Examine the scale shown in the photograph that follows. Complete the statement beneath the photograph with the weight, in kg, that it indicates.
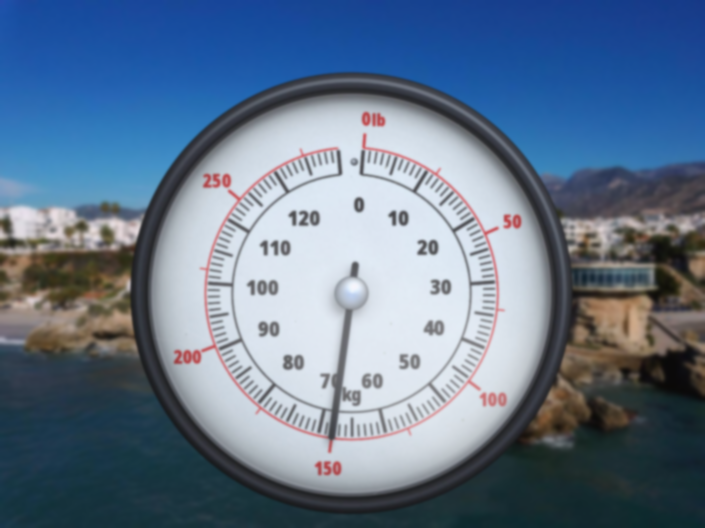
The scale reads 68 kg
